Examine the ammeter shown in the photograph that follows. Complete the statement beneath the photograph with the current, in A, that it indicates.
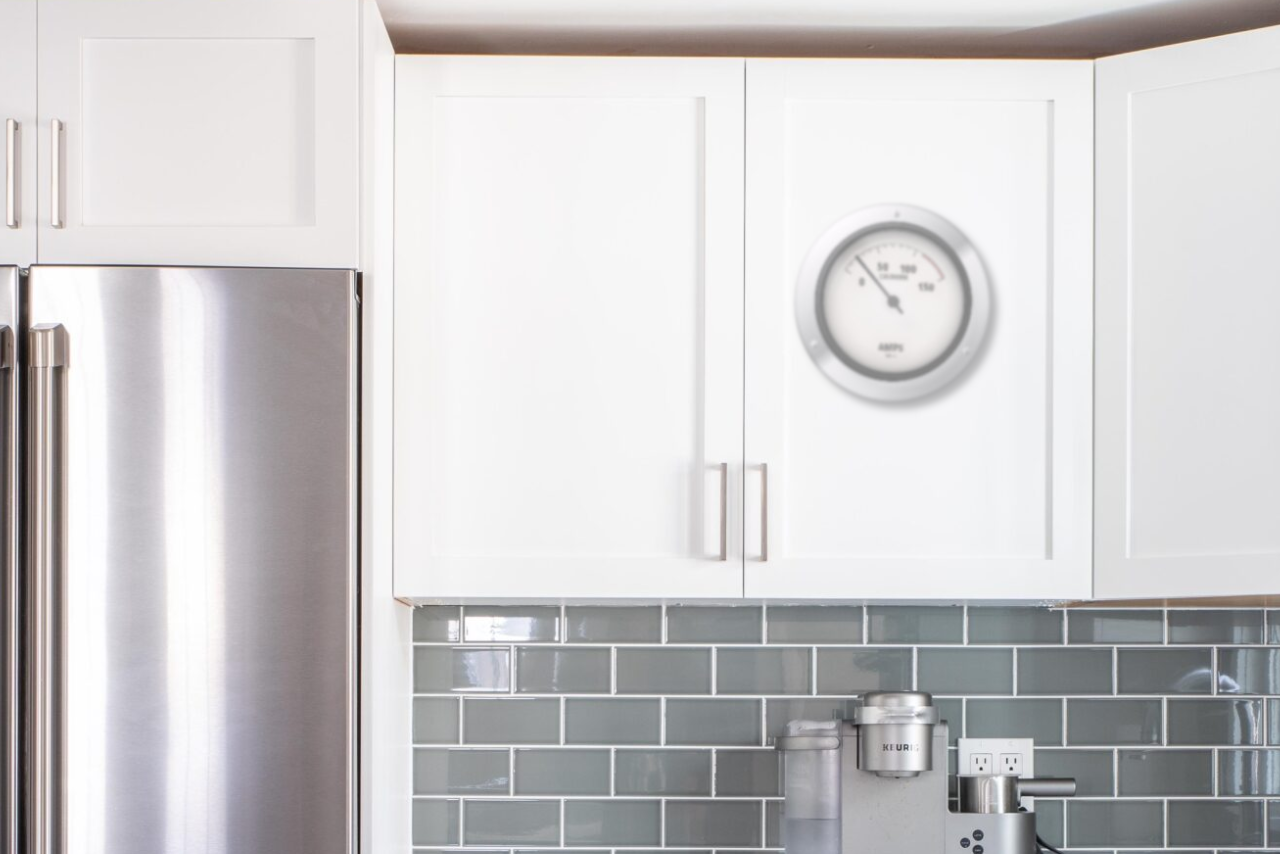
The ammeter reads 20 A
